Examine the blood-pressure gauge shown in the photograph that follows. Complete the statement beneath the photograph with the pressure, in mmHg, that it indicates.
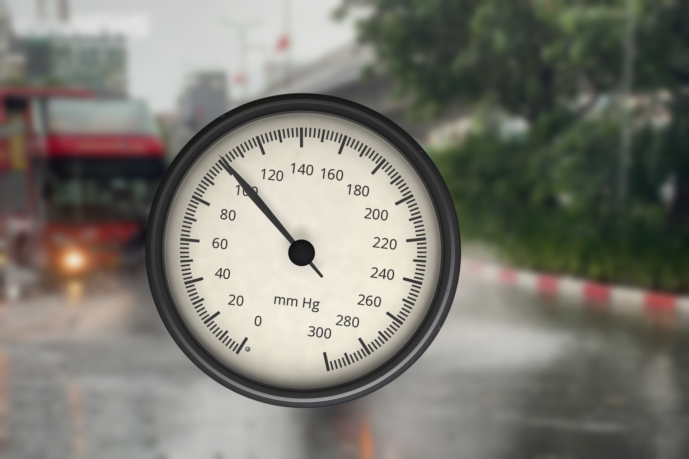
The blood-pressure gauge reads 102 mmHg
